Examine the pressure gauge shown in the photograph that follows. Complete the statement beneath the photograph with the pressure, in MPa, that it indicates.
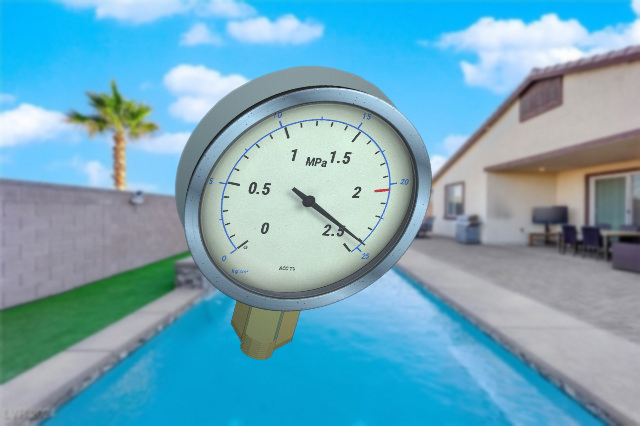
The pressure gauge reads 2.4 MPa
